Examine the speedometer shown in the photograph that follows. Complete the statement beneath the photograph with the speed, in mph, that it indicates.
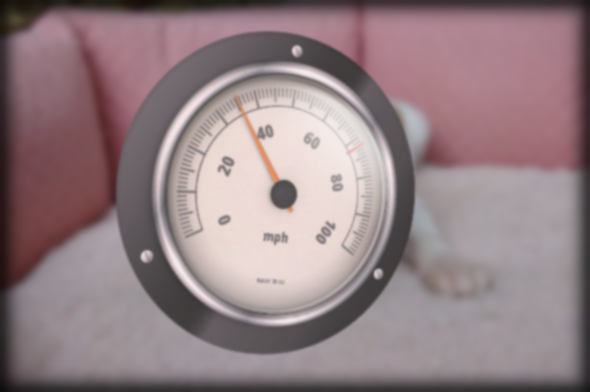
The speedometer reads 35 mph
